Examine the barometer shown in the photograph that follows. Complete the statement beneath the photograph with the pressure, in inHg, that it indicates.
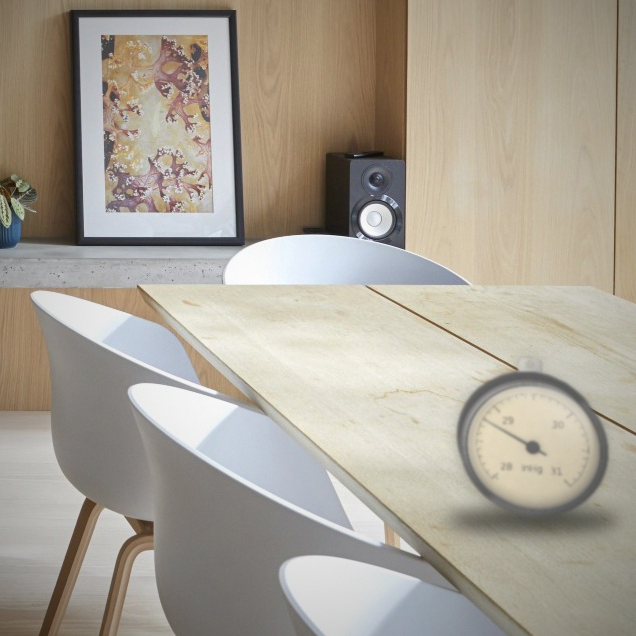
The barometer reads 28.8 inHg
